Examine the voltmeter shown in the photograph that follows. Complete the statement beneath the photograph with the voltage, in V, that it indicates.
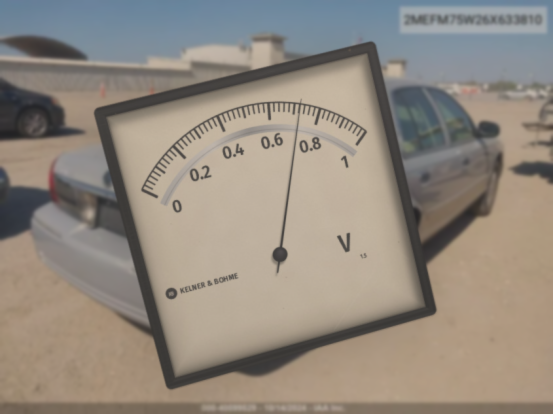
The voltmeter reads 0.72 V
